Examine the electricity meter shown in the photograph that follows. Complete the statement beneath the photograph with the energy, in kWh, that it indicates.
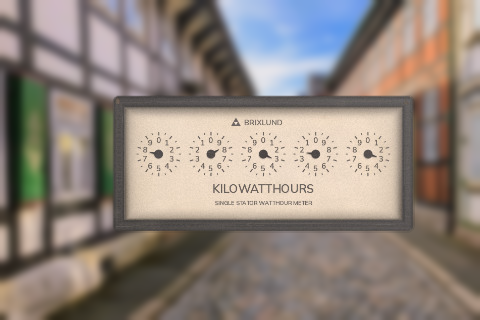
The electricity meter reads 78323 kWh
